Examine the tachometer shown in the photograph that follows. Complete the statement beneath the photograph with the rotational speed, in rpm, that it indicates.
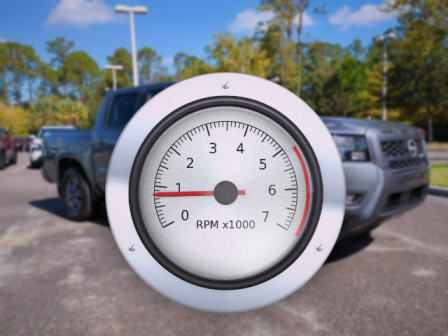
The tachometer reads 800 rpm
